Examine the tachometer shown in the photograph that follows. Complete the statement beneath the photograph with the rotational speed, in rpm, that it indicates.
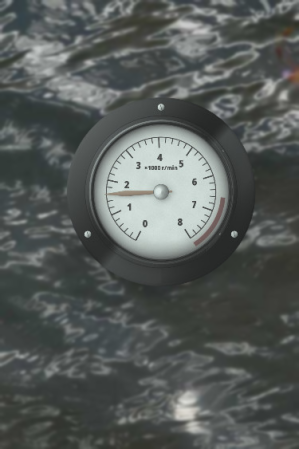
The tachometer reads 1600 rpm
